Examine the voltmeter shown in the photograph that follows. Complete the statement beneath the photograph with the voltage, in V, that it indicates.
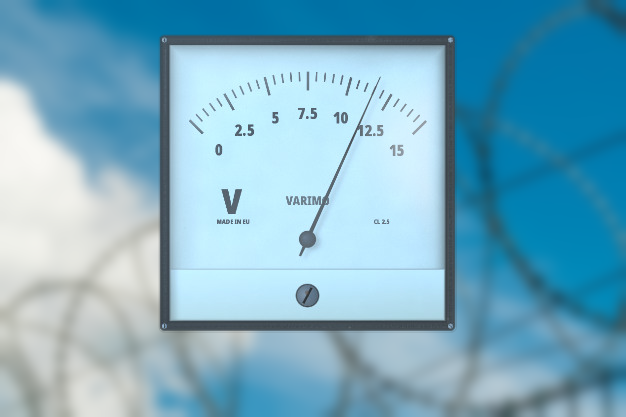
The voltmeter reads 11.5 V
